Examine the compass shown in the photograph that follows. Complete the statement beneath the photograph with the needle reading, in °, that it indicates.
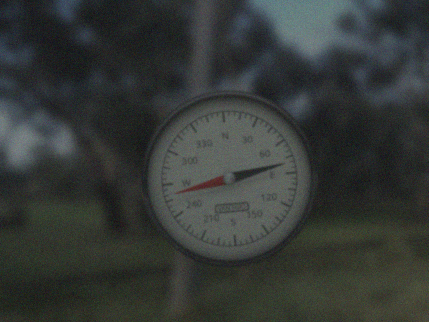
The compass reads 260 °
